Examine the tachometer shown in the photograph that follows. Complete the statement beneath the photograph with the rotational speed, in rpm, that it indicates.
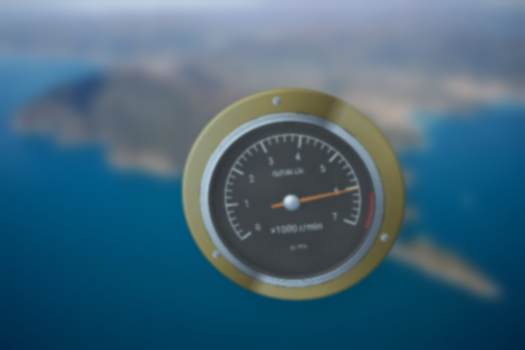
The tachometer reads 6000 rpm
